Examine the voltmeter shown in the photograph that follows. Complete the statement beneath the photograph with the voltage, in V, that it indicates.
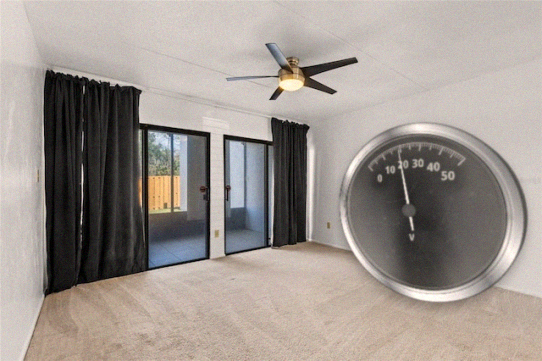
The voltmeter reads 20 V
